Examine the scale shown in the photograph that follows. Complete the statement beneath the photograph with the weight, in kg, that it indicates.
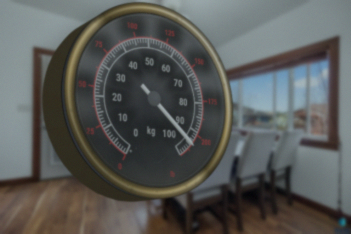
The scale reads 95 kg
